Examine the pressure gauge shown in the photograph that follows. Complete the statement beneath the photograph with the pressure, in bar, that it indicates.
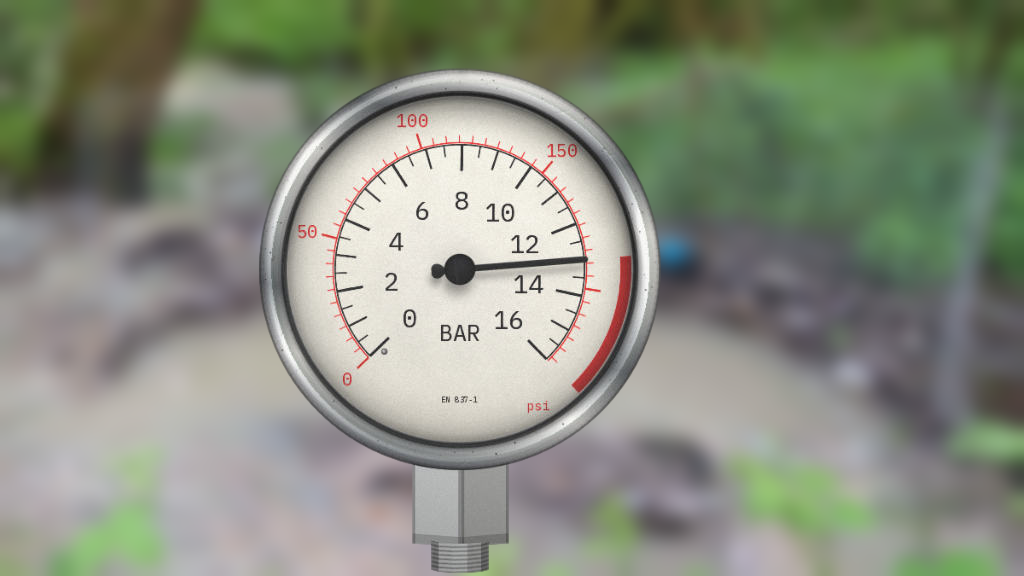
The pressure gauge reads 13 bar
